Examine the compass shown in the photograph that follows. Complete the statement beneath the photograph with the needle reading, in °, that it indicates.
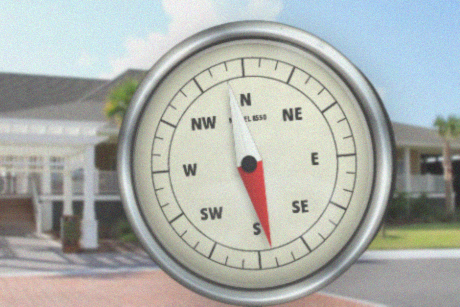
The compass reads 170 °
